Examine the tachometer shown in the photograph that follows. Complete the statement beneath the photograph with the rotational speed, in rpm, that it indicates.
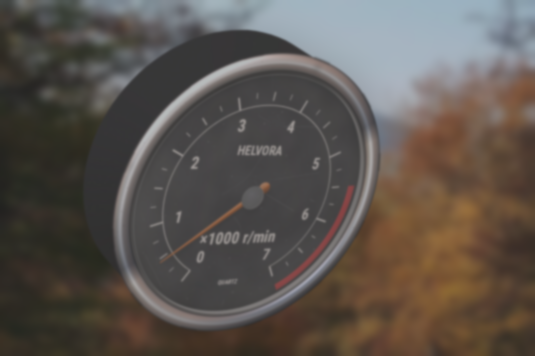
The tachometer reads 500 rpm
